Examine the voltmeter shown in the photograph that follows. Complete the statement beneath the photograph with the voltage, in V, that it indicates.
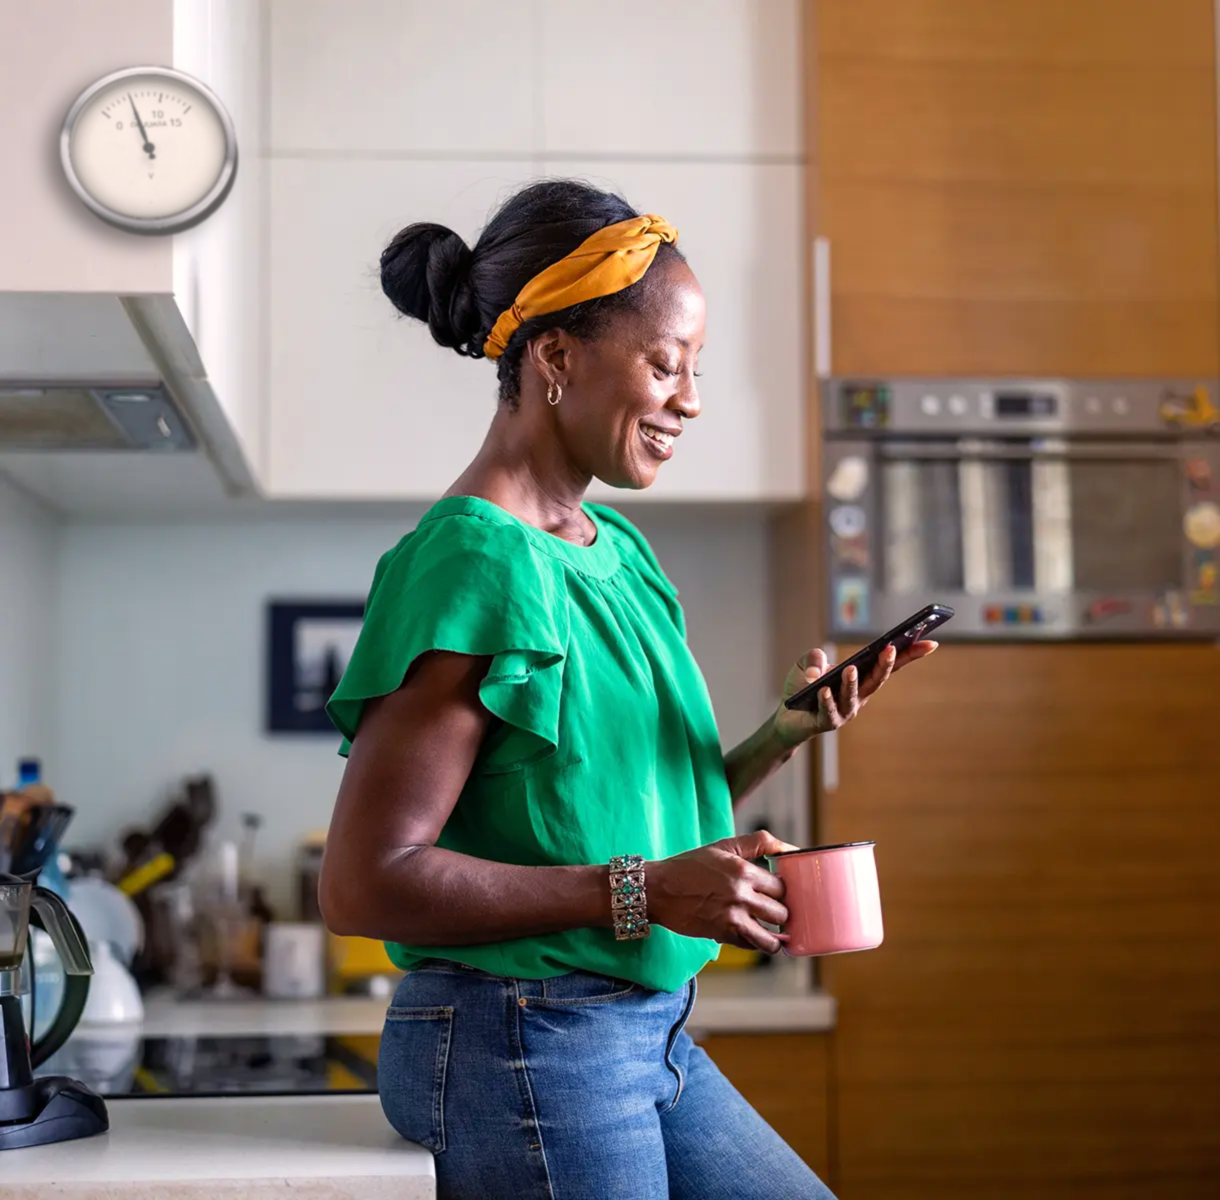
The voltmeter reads 5 V
